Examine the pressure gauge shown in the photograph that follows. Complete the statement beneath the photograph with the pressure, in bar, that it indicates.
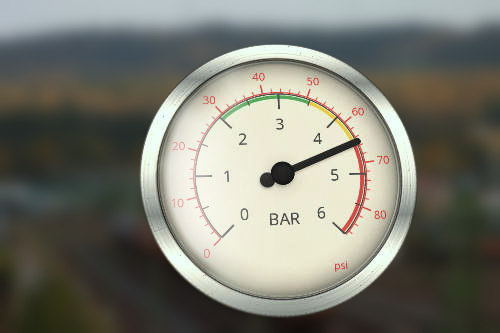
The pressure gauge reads 4.5 bar
